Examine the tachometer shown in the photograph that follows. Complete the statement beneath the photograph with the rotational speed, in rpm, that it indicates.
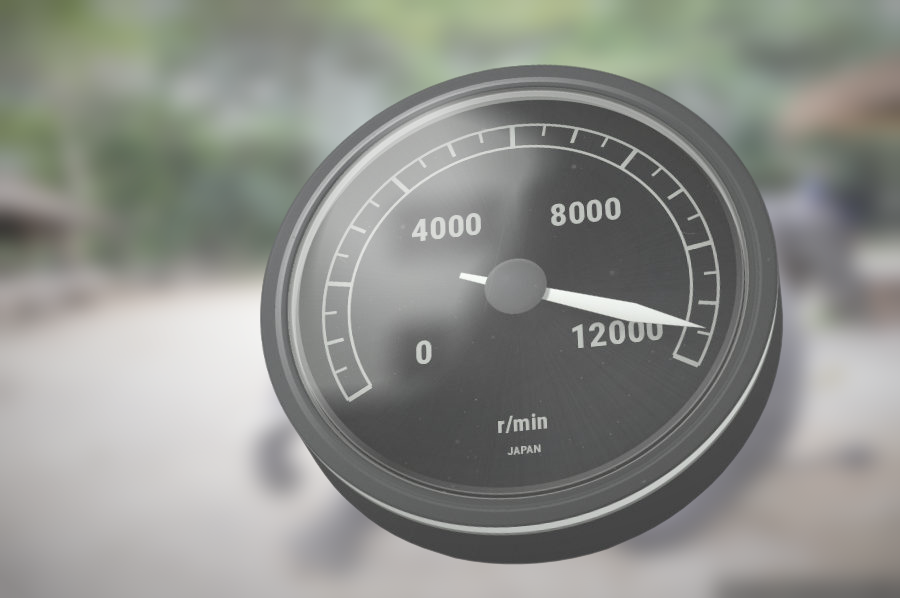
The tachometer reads 11500 rpm
